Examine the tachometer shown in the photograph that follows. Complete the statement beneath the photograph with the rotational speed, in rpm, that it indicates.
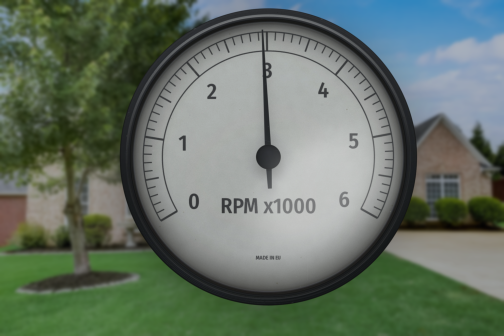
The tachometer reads 2950 rpm
